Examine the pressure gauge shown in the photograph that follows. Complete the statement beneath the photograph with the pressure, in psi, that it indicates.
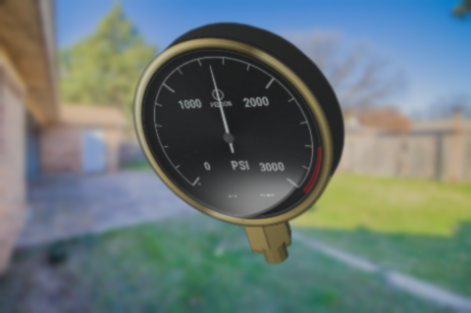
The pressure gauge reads 1500 psi
